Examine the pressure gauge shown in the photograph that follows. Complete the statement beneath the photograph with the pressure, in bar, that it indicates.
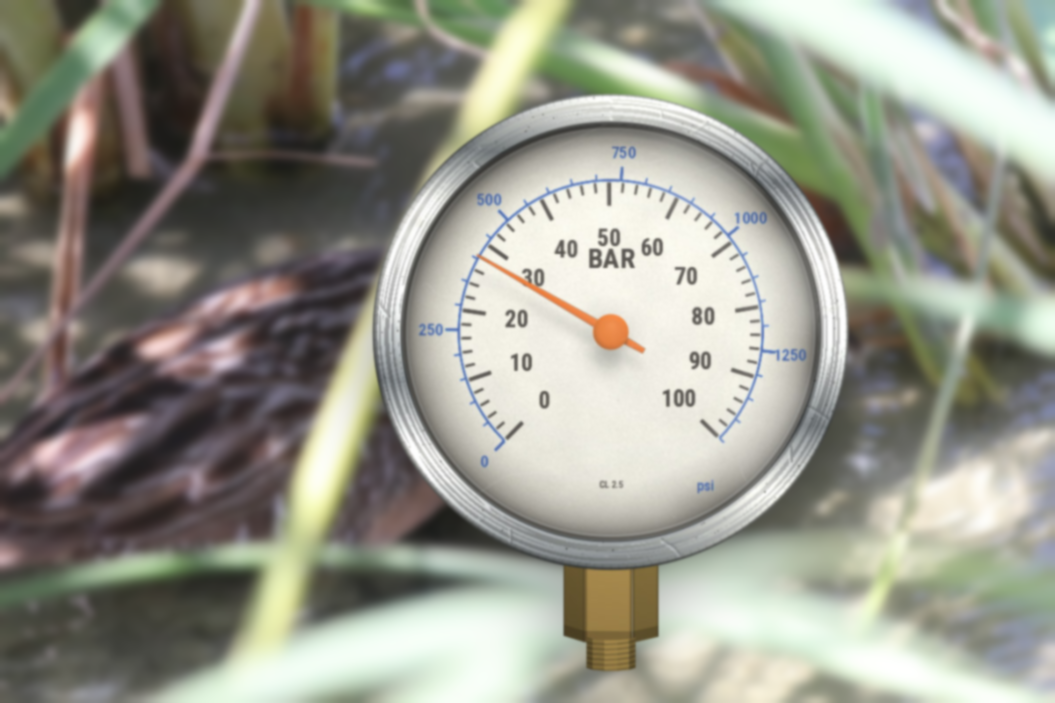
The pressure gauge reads 28 bar
